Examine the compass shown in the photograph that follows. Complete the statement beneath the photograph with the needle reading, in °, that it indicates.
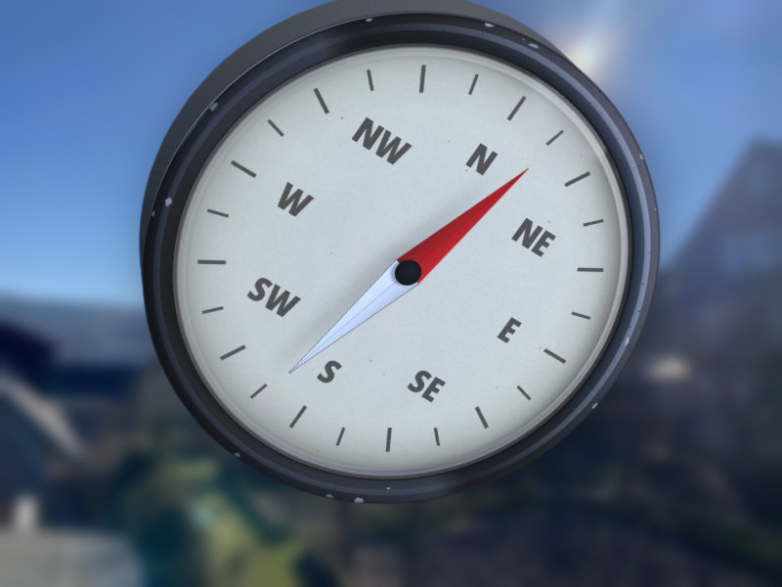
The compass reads 15 °
